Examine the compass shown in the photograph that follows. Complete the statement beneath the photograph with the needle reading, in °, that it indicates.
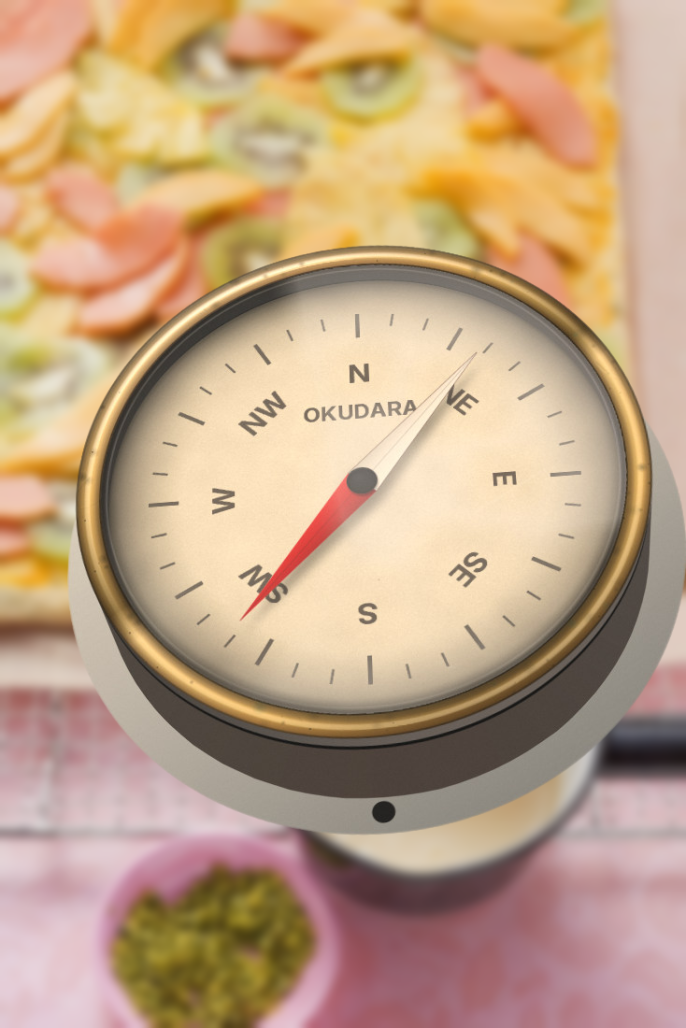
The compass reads 220 °
